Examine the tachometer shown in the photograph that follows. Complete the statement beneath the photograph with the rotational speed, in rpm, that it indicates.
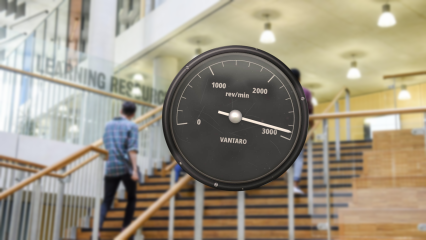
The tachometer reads 2900 rpm
